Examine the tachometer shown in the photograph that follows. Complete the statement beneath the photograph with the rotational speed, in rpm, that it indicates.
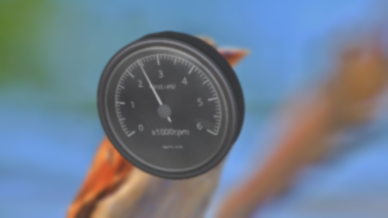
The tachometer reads 2500 rpm
